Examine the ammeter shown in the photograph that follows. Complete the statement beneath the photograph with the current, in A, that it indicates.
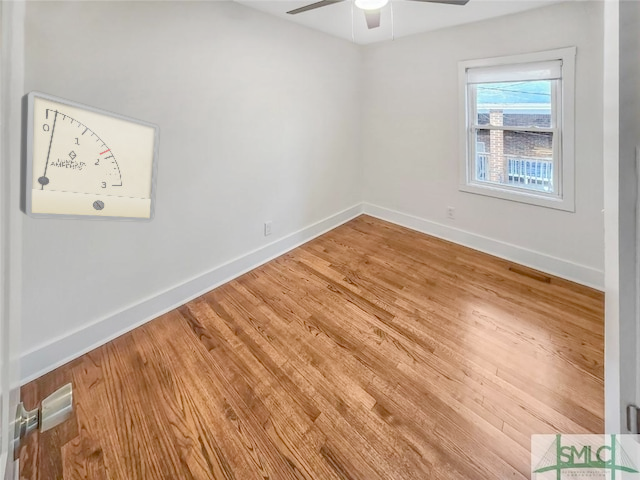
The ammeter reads 0.2 A
